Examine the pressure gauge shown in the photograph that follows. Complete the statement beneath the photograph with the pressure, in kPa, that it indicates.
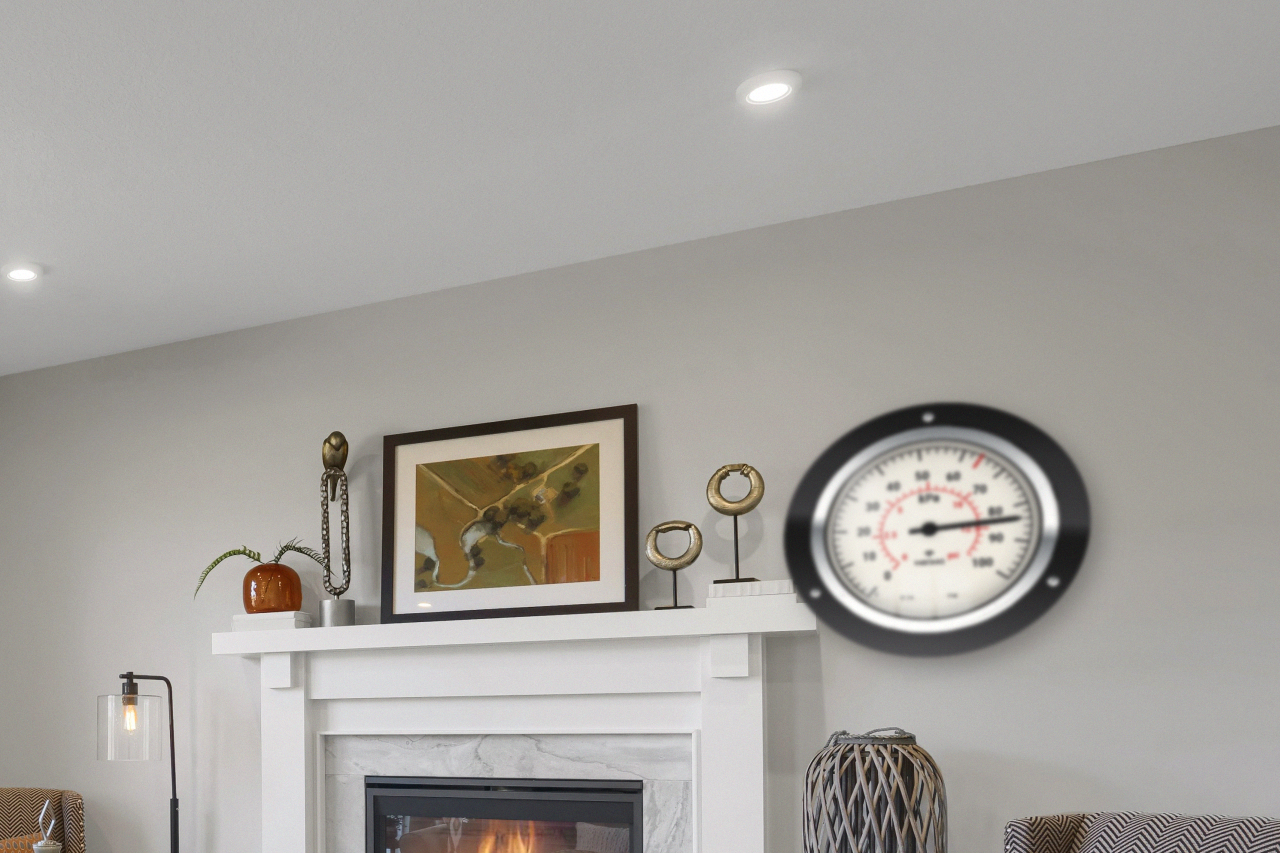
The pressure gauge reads 84 kPa
